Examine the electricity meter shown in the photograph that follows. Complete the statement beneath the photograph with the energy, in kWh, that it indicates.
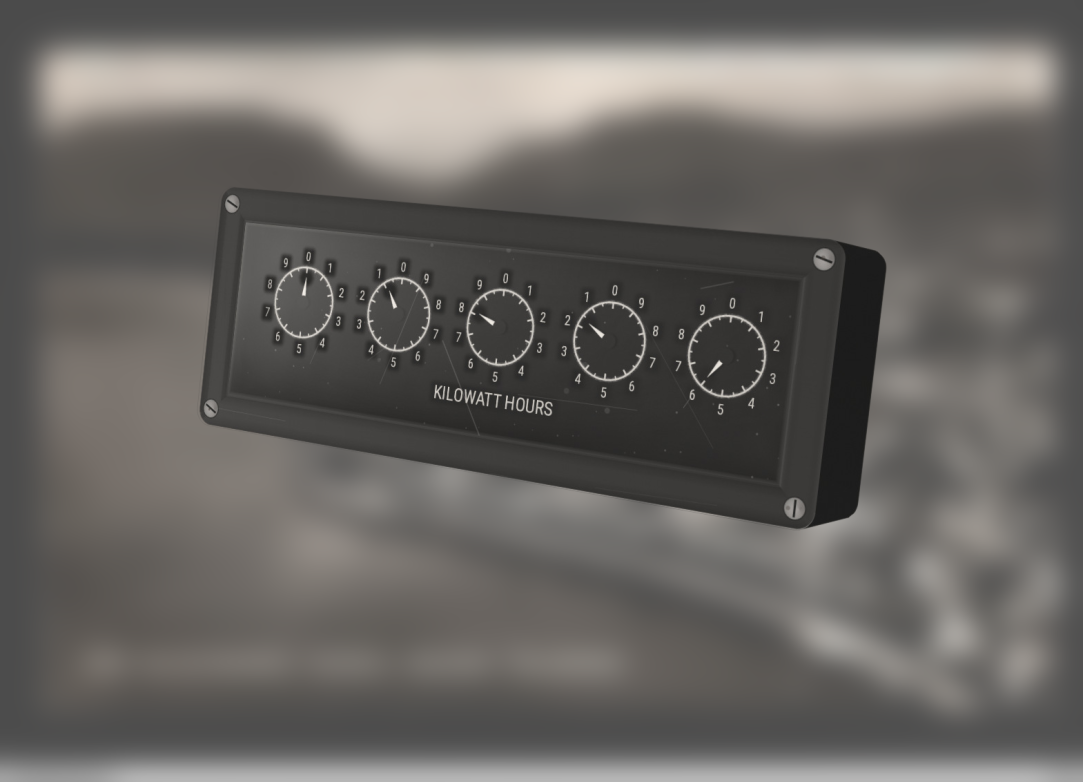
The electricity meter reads 816 kWh
